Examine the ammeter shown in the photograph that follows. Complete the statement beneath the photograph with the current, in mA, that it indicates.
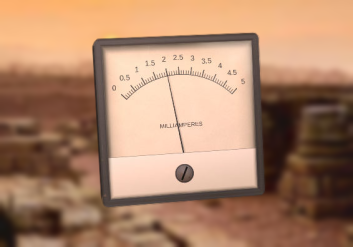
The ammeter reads 2 mA
